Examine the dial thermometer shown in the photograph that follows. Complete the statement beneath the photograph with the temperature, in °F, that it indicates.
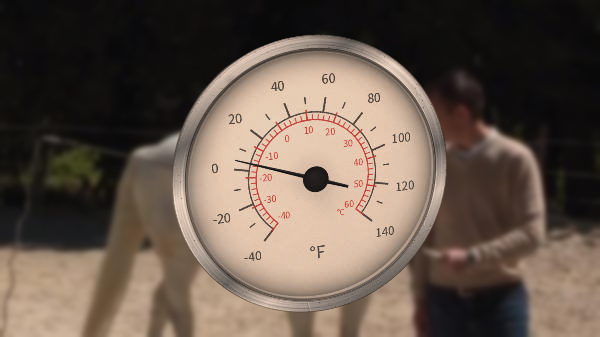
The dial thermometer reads 5 °F
